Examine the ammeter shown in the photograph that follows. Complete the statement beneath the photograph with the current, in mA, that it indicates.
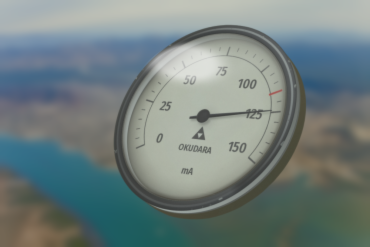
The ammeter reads 125 mA
